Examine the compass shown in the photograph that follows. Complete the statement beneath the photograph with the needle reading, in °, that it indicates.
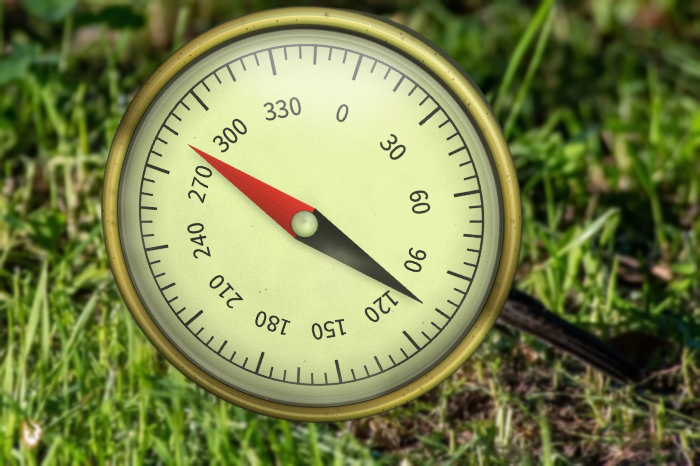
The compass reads 285 °
